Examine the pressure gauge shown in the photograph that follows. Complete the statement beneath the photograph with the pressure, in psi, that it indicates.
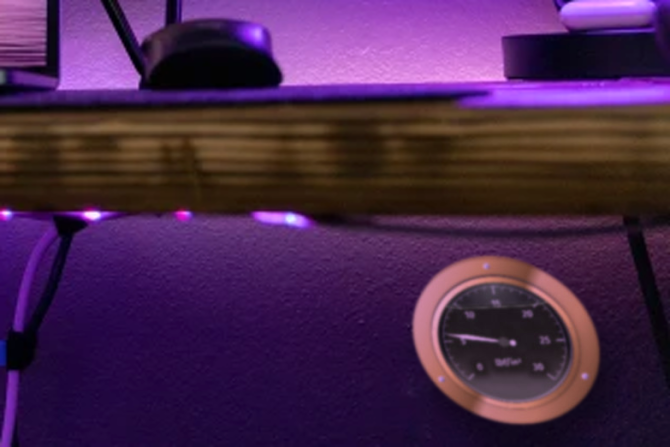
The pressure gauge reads 6 psi
